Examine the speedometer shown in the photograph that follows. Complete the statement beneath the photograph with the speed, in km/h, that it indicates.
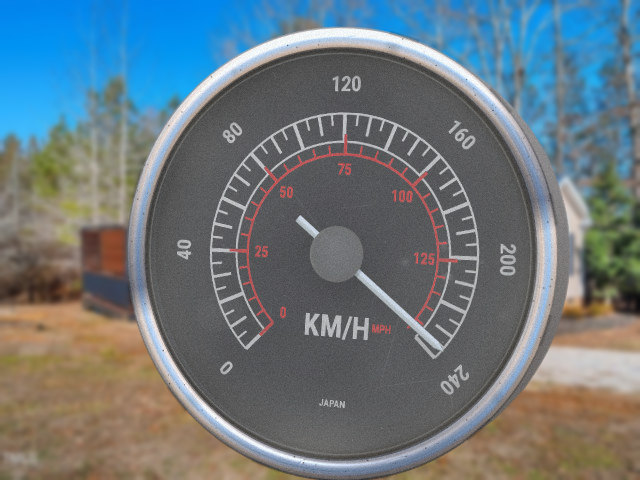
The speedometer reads 235 km/h
